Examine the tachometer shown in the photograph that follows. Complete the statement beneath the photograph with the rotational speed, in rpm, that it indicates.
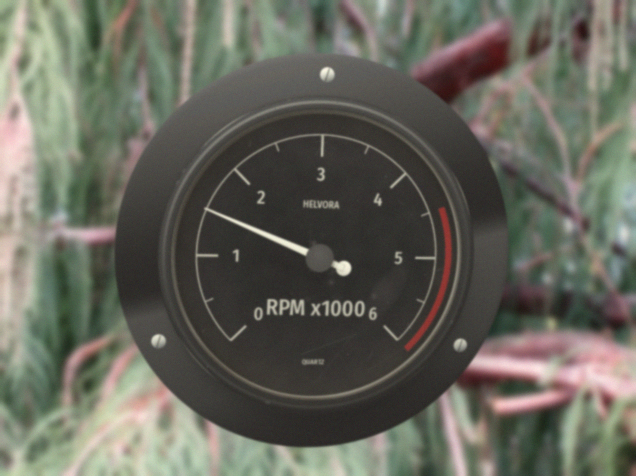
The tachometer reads 1500 rpm
